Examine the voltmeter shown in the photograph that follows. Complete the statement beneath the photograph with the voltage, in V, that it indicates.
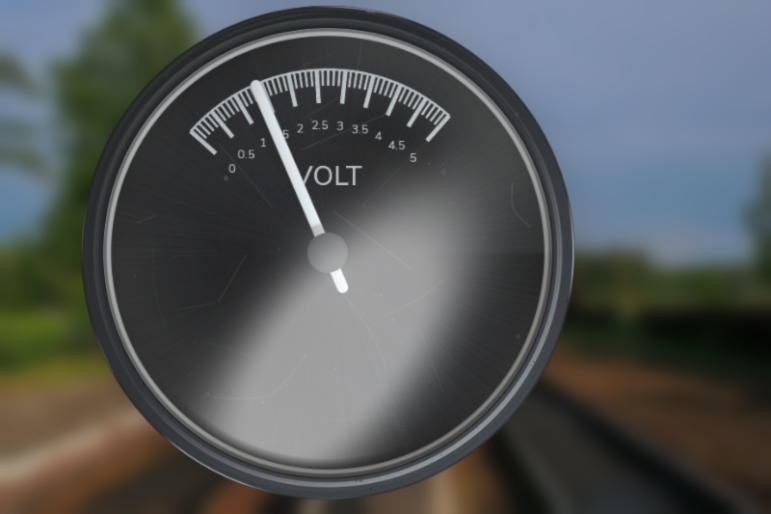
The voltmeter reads 1.4 V
